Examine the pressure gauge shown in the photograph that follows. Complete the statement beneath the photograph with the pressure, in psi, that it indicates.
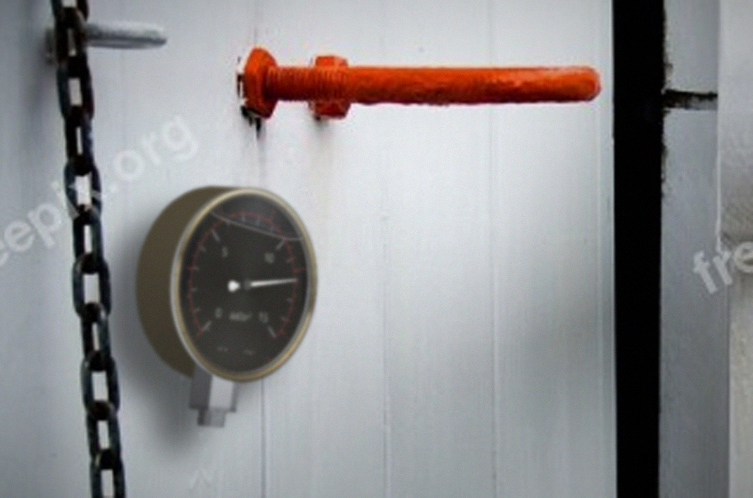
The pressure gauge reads 12 psi
